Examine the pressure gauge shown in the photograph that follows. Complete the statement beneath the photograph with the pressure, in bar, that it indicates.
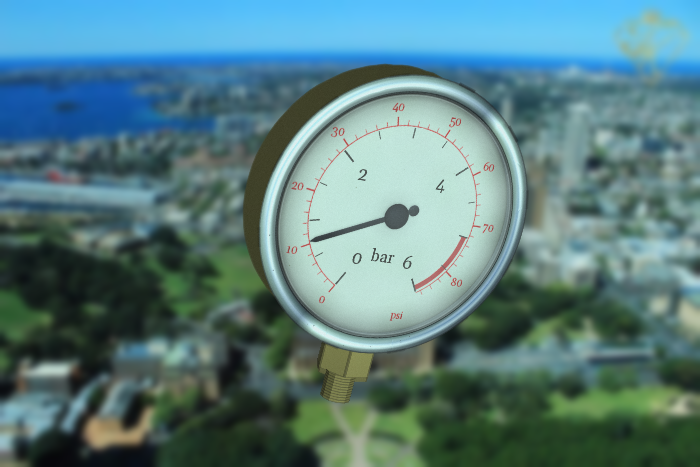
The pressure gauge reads 0.75 bar
